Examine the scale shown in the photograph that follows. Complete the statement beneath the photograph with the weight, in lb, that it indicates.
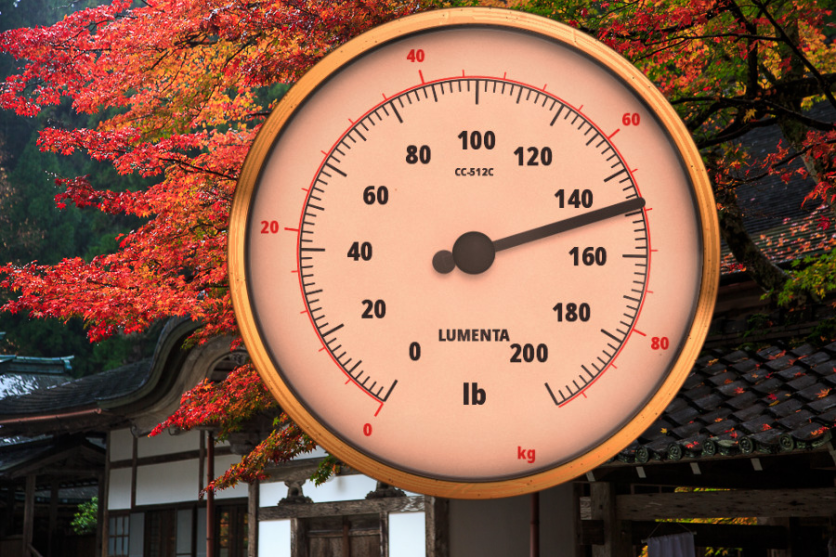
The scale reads 148 lb
